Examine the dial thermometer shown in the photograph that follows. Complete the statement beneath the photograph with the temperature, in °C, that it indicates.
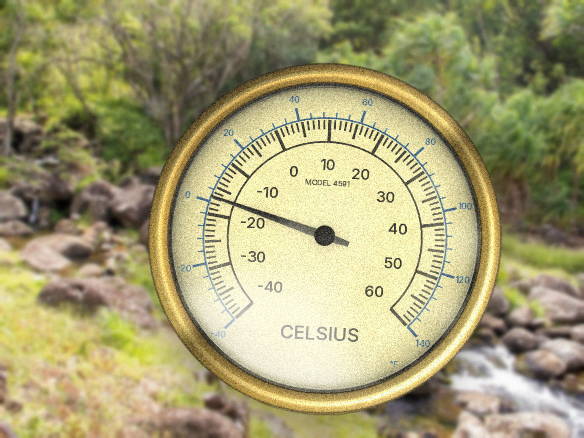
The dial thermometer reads -17 °C
